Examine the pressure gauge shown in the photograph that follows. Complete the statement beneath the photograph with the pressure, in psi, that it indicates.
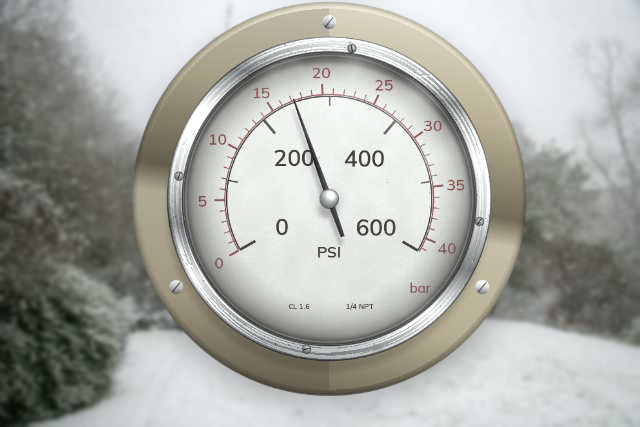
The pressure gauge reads 250 psi
